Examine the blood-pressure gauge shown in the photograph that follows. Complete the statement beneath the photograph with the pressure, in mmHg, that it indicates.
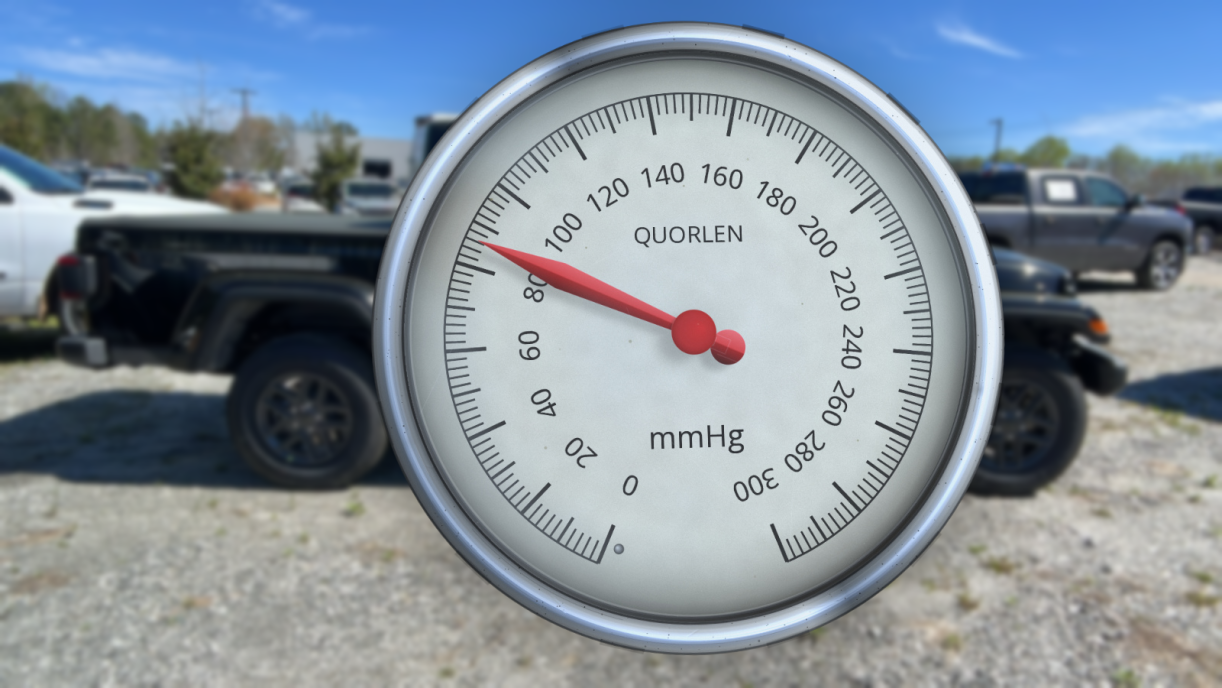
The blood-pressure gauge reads 86 mmHg
